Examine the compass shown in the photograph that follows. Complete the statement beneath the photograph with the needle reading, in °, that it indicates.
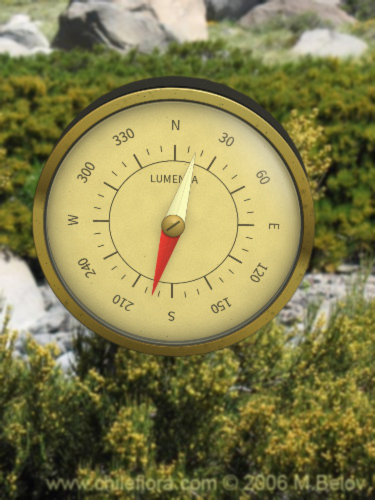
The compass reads 195 °
